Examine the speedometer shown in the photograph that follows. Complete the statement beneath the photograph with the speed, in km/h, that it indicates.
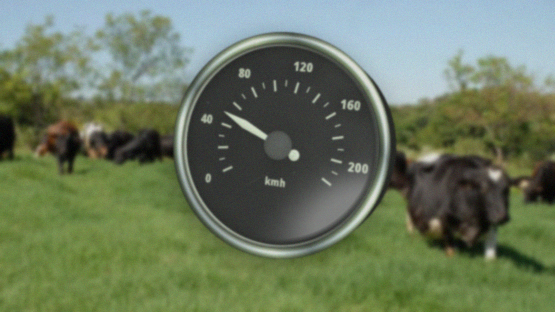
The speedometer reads 50 km/h
